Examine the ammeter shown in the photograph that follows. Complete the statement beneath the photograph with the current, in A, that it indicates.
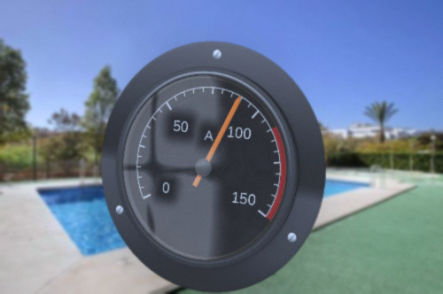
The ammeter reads 90 A
